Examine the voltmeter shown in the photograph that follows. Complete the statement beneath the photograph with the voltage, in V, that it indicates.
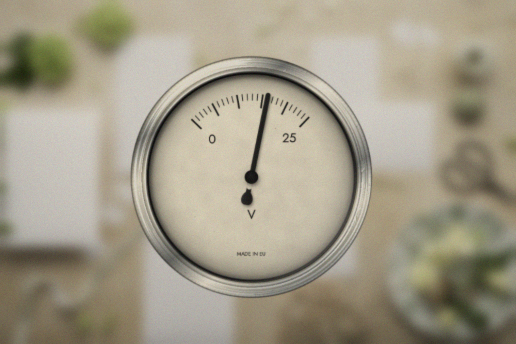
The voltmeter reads 16 V
